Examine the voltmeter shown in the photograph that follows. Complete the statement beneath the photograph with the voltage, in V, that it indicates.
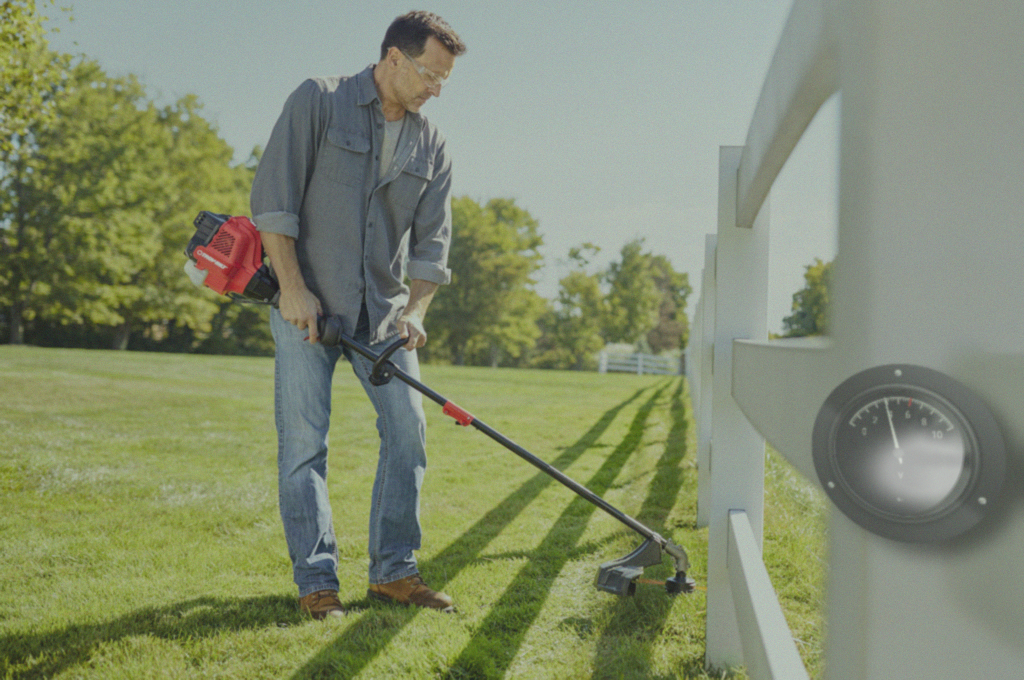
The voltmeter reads 4 V
